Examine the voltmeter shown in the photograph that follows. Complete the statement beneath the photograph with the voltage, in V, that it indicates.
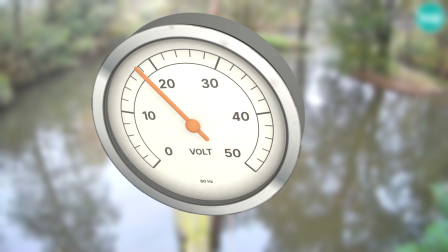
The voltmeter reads 18 V
